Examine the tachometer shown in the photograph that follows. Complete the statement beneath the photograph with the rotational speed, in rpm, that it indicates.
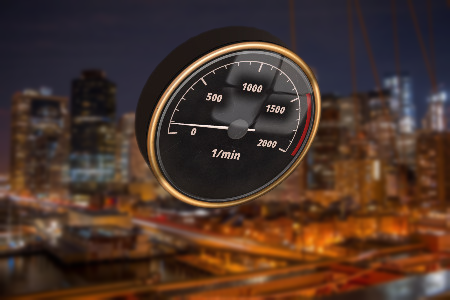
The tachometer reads 100 rpm
